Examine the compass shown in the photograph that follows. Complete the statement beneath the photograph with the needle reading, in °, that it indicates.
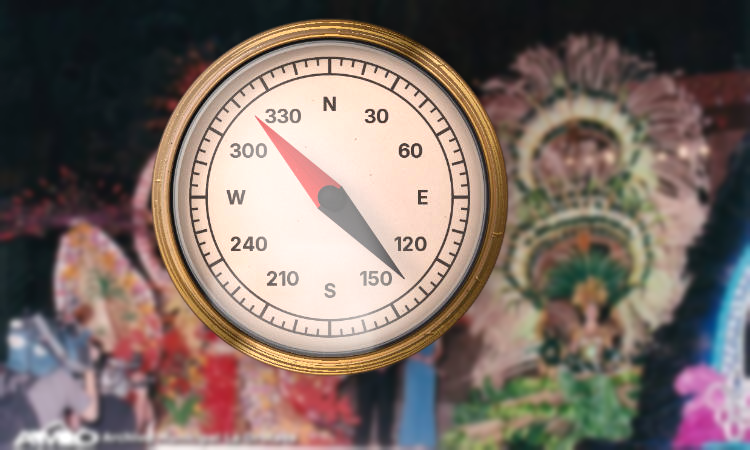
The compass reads 317.5 °
